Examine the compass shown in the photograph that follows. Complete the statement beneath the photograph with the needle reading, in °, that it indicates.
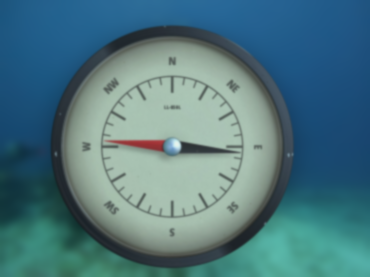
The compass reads 275 °
